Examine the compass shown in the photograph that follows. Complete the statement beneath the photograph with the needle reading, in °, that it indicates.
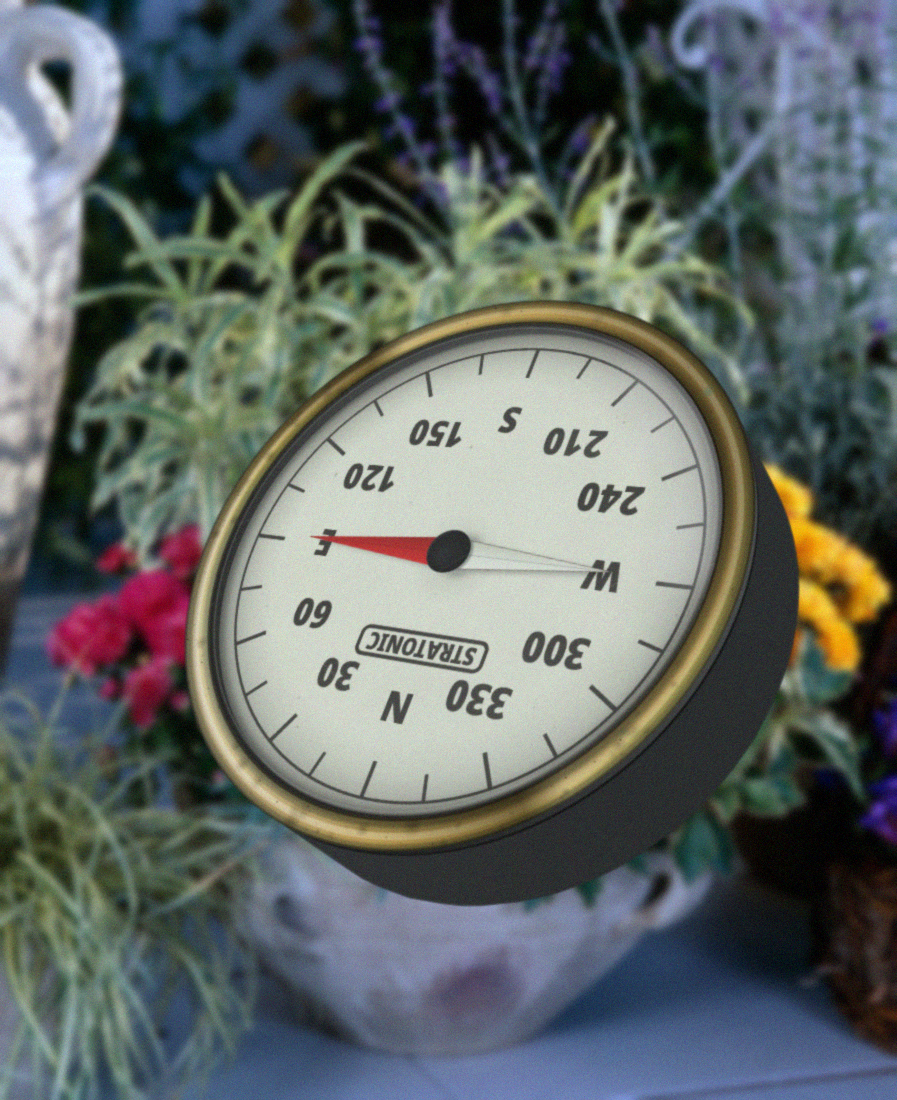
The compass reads 90 °
